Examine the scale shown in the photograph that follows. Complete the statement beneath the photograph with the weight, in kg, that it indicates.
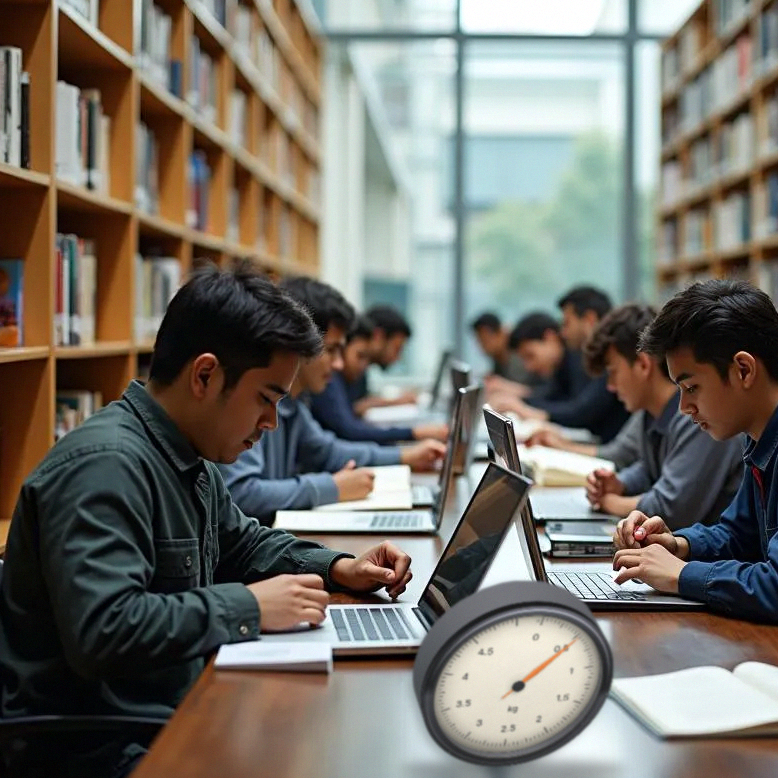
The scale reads 0.5 kg
